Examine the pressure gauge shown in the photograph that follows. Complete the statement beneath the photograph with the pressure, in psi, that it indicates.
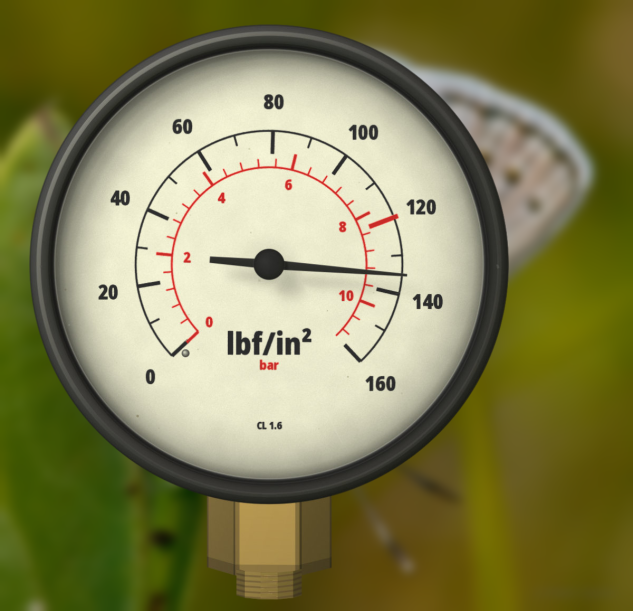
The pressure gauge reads 135 psi
